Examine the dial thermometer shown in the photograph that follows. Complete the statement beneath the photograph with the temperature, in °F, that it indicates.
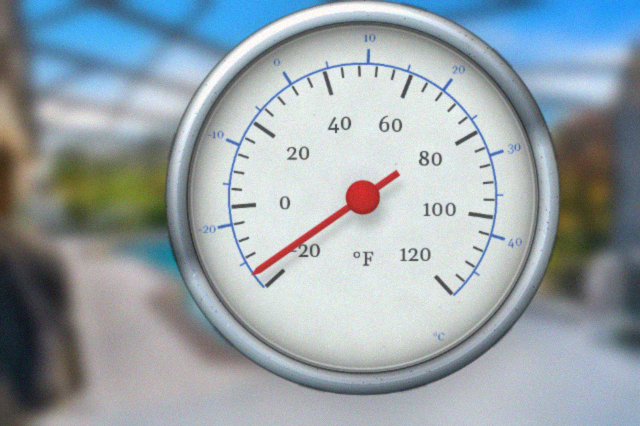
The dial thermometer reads -16 °F
